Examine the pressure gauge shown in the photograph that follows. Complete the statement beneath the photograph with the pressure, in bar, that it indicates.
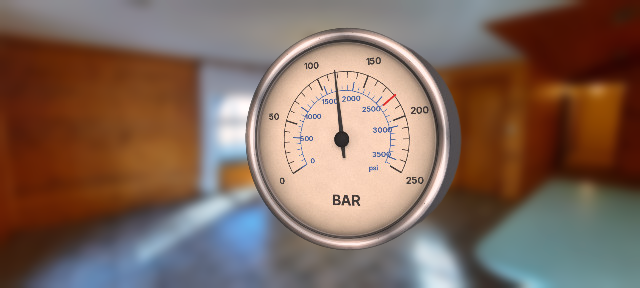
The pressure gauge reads 120 bar
